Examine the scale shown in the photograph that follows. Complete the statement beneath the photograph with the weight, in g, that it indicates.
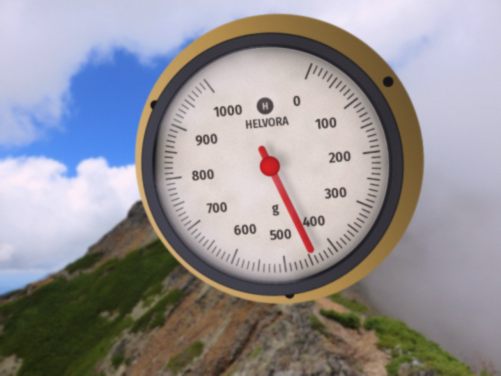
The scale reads 440 g
